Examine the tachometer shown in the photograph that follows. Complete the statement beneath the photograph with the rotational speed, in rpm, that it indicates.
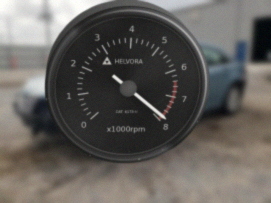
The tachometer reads 7800 rpm
